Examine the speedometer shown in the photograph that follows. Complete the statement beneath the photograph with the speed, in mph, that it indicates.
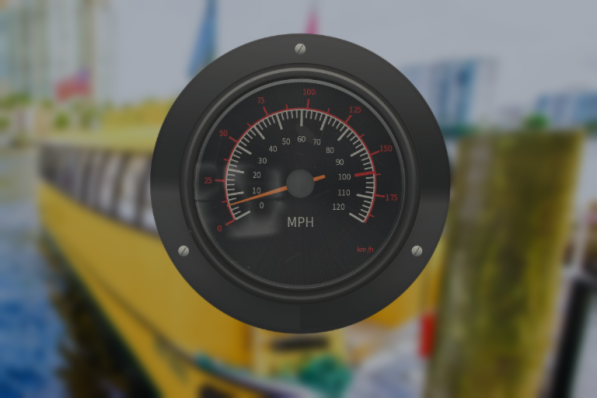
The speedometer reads 6 mph
